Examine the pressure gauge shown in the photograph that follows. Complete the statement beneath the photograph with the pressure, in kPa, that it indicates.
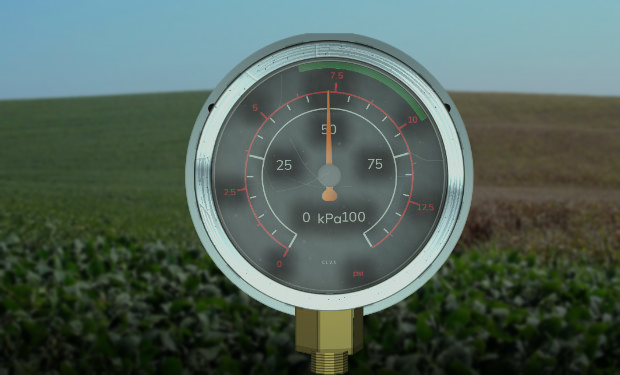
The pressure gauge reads 50 kPa
